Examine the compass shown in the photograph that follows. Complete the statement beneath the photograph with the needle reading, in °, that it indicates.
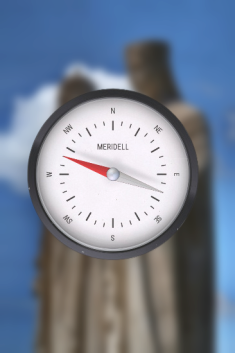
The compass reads 290 °
